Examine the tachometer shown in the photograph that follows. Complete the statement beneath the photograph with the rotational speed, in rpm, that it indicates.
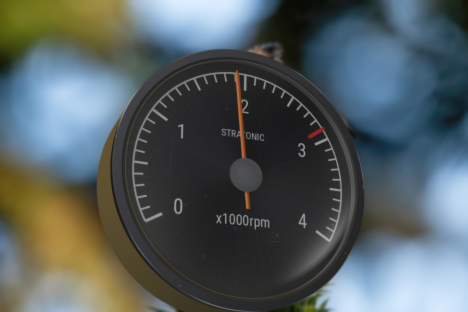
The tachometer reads 1900 rpm
